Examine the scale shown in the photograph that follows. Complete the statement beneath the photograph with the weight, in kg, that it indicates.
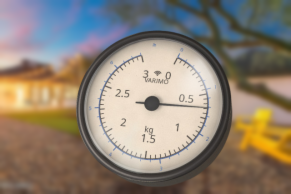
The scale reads 0.65 kg
